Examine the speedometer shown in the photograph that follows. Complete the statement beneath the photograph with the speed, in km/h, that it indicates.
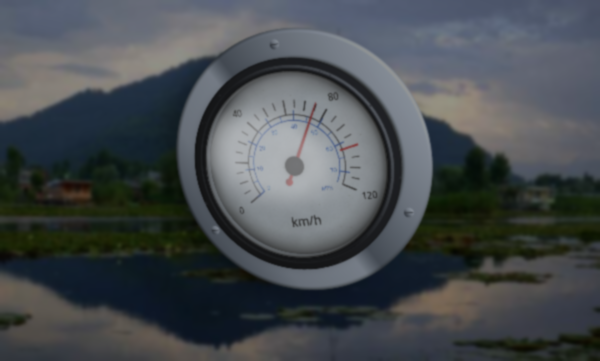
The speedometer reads 75 km/h
